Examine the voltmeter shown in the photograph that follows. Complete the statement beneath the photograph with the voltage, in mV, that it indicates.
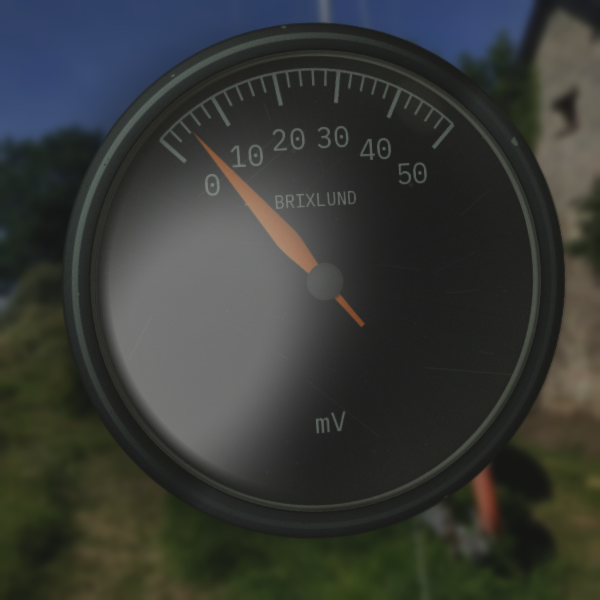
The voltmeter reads 4 mV
